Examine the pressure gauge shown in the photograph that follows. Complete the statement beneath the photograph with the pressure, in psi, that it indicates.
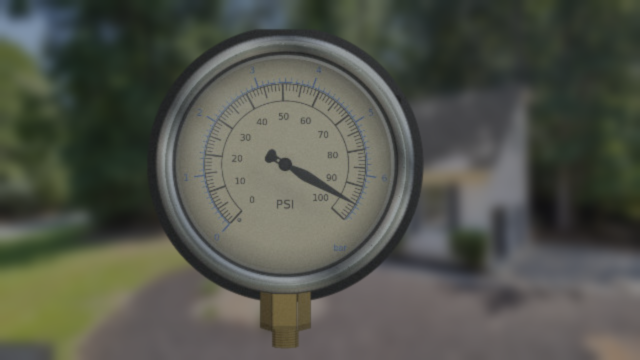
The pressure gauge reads 95 psi
